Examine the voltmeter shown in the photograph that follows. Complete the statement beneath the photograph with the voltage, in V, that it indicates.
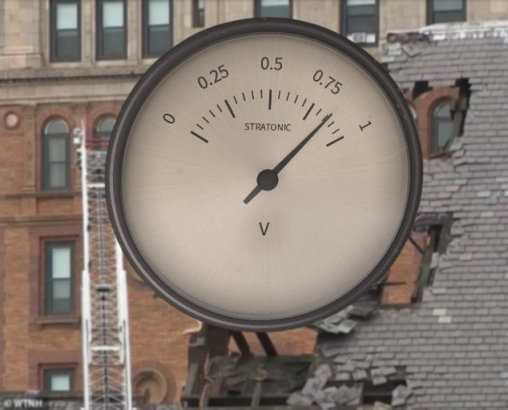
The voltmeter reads 0.85 V
